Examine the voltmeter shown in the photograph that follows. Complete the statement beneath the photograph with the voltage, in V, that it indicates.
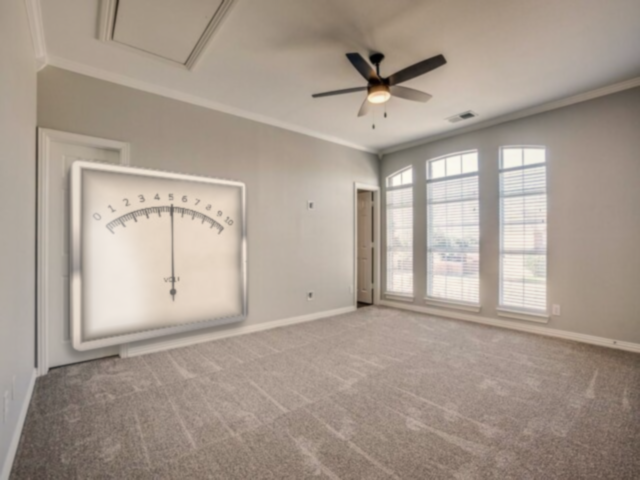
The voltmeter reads 5 V
